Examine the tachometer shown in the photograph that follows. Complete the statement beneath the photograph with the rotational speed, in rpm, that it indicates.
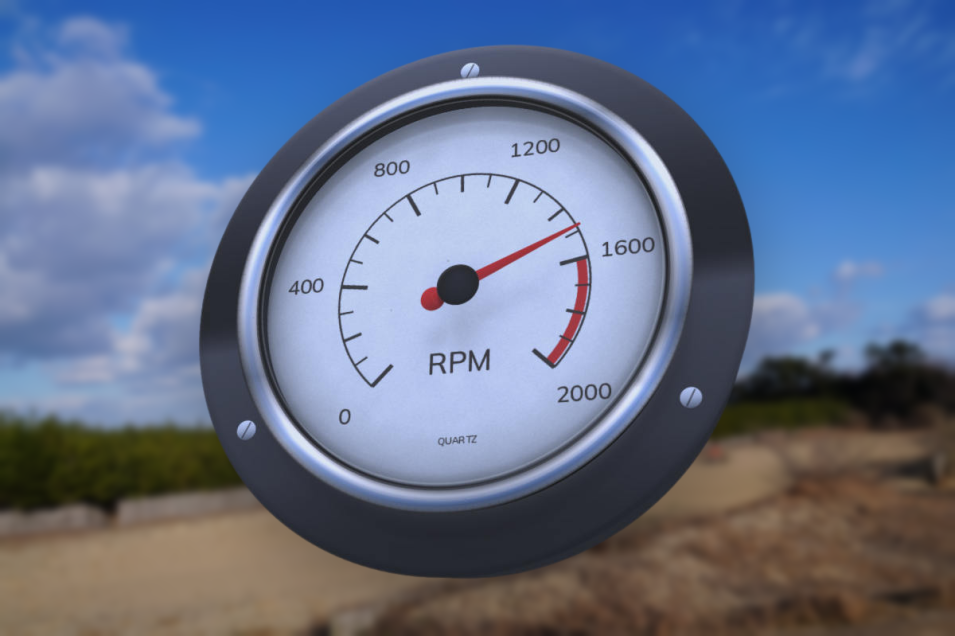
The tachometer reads 1500 rpm
